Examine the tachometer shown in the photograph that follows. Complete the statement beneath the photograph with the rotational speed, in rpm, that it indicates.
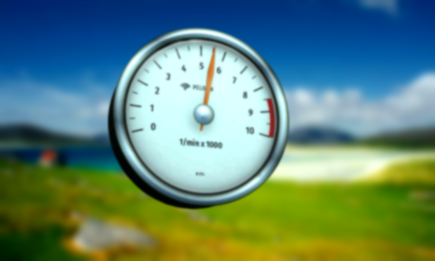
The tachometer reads 5500 rpm
